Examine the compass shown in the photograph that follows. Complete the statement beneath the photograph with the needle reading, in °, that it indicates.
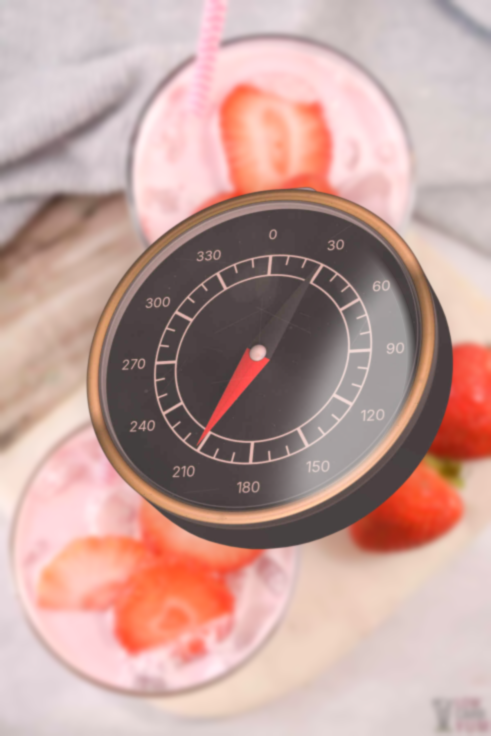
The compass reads 210 °
